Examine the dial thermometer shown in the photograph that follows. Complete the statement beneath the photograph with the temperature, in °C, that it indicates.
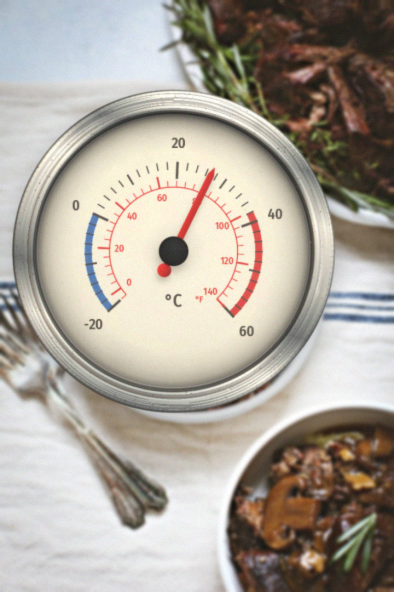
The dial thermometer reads 27 °C
